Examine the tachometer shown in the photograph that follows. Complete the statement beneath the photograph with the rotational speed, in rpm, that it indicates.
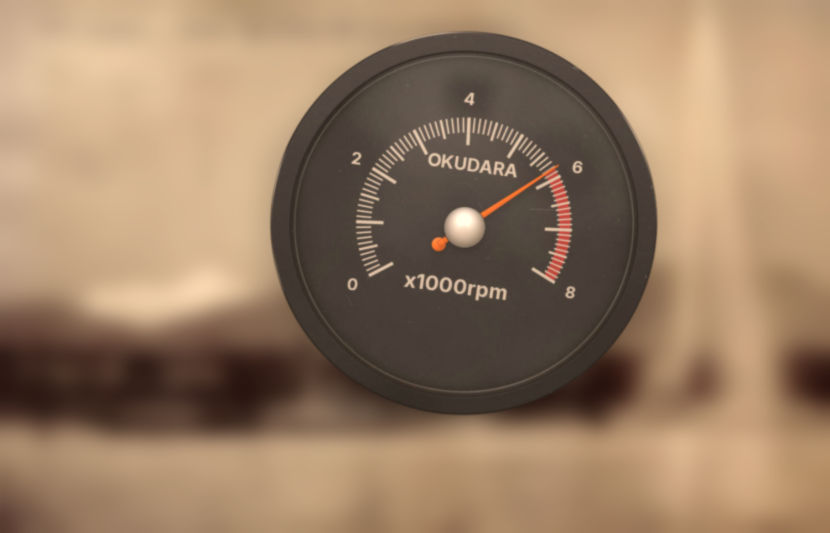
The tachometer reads 5800 rpm
